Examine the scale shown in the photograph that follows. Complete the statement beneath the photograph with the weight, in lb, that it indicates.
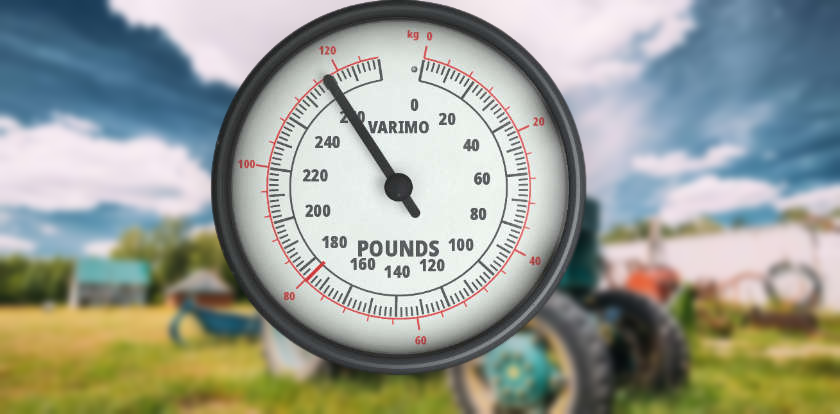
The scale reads 260 lb
